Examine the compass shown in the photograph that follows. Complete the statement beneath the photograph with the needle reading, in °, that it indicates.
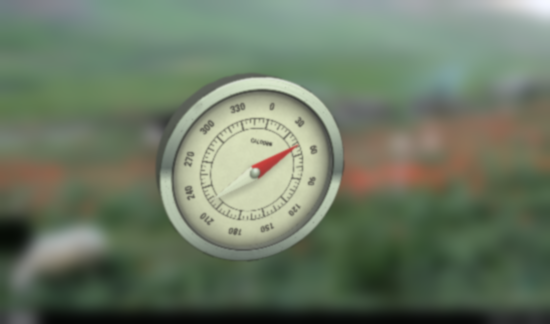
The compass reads 45 °
